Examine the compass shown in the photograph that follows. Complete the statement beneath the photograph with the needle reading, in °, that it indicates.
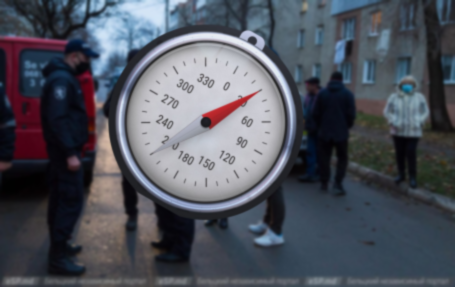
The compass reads 30 °
